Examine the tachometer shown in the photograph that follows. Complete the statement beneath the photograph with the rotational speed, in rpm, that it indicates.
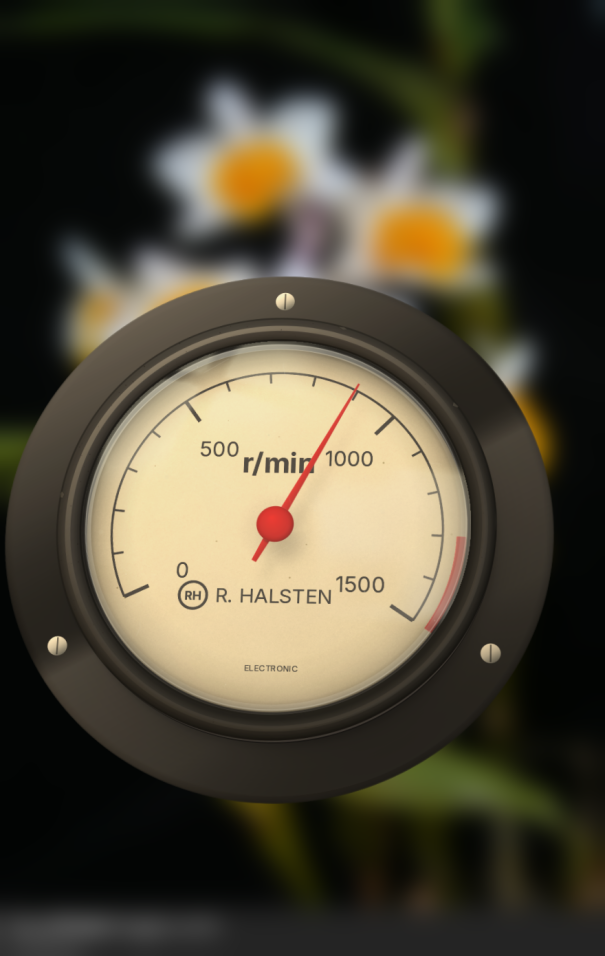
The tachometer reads 900 rpm
